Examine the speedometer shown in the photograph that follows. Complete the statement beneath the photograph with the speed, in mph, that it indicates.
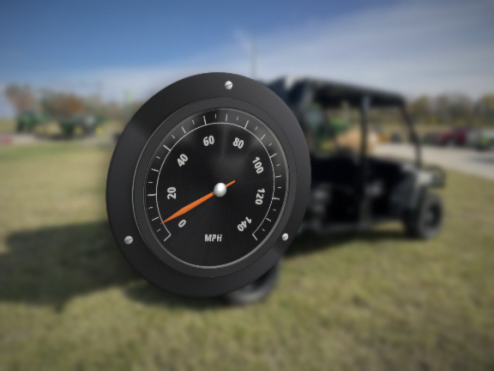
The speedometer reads 7.5 mph
